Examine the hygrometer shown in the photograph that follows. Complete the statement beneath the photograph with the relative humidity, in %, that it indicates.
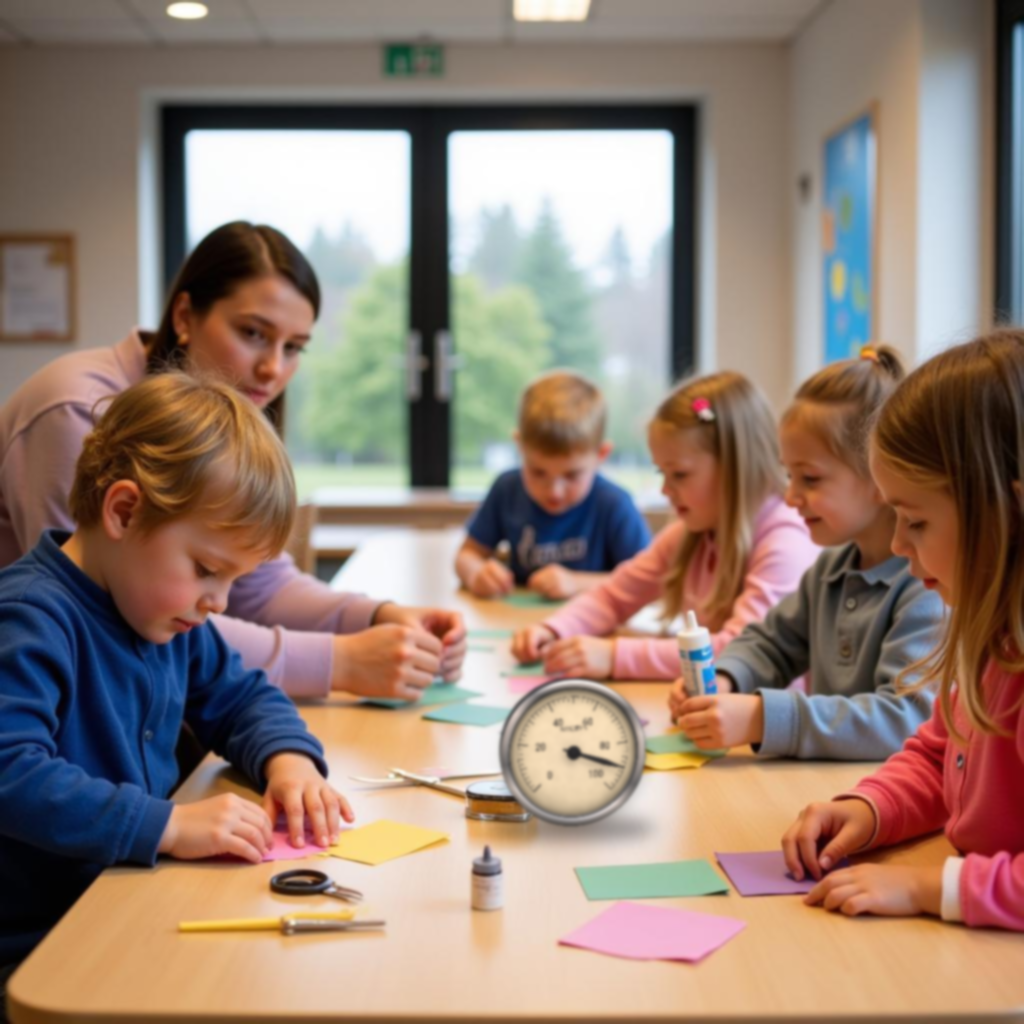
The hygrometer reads 90 %
